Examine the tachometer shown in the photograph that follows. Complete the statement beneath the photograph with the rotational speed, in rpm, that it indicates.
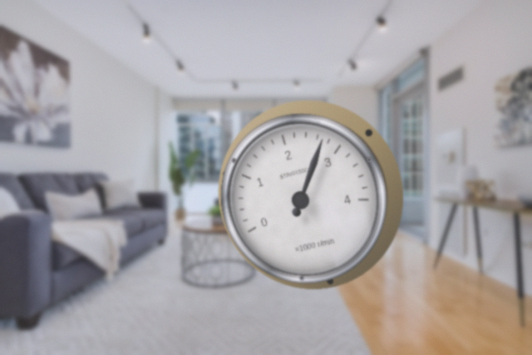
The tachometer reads 2700 rpm
